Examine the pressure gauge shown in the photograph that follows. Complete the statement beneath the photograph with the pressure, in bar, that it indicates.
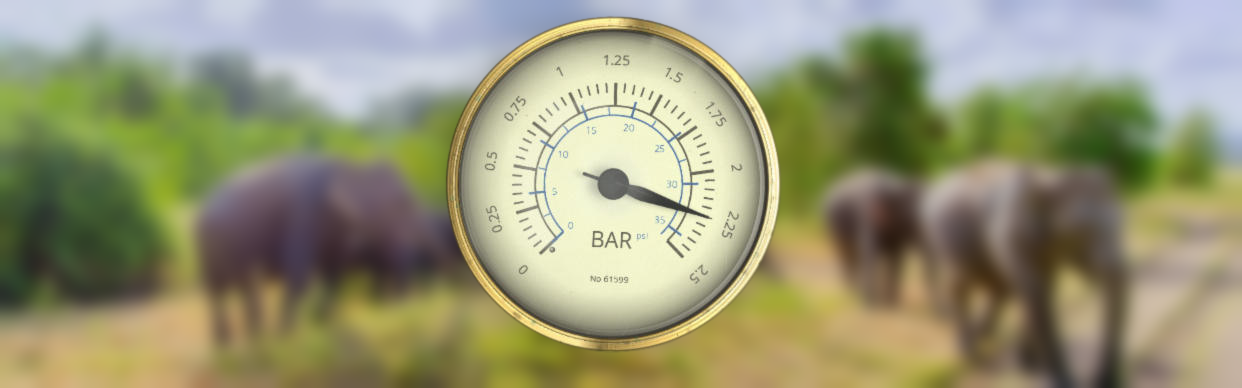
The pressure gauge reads 2.25 bar
